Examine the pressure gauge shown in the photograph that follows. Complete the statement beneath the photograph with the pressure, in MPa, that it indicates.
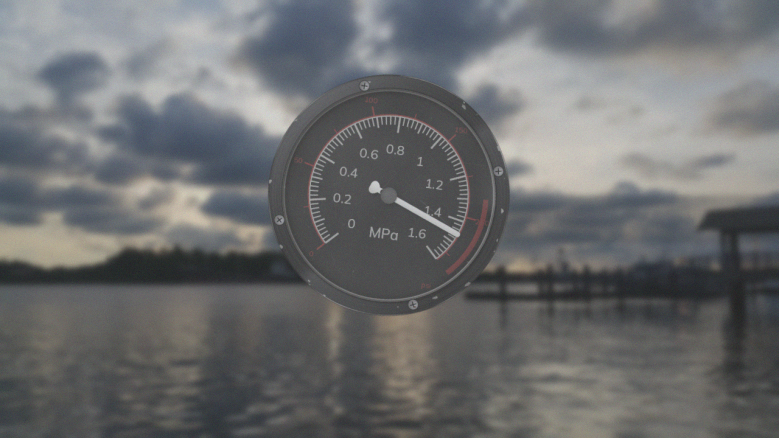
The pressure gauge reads 1.46 MPa
